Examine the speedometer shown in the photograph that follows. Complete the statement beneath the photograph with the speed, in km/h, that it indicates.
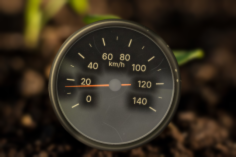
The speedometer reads 15 km/h
